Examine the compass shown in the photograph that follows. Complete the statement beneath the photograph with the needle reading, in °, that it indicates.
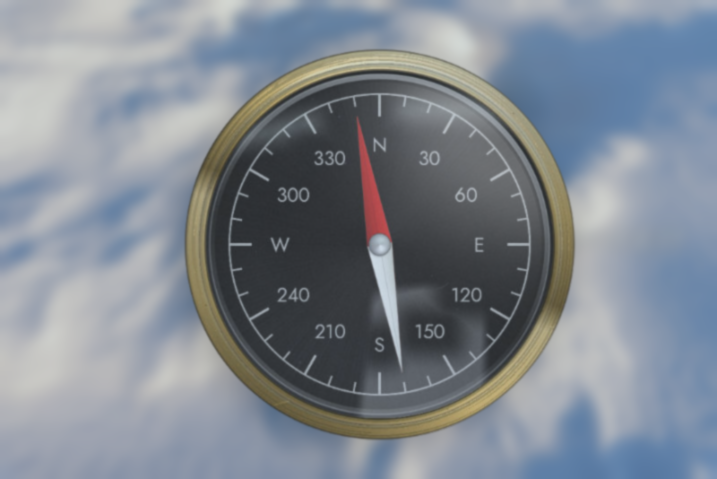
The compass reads 350 °
